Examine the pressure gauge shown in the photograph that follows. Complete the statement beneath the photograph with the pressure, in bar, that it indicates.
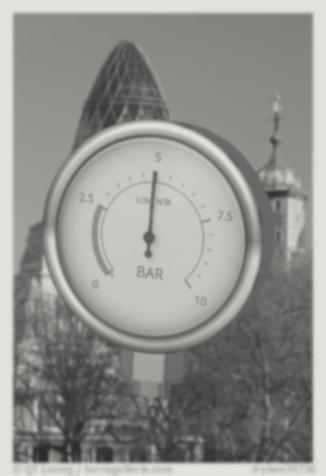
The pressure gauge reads 5 bar
